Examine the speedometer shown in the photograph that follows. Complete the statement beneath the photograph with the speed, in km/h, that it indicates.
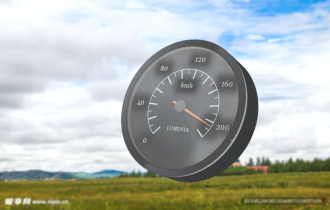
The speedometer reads 205 km/h
